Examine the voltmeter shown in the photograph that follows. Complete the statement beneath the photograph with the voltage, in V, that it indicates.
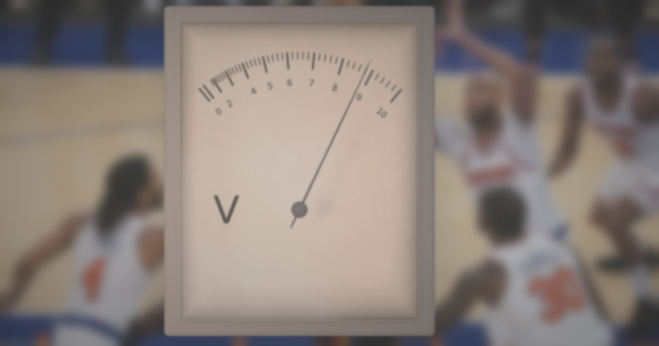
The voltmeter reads 8.8 V
